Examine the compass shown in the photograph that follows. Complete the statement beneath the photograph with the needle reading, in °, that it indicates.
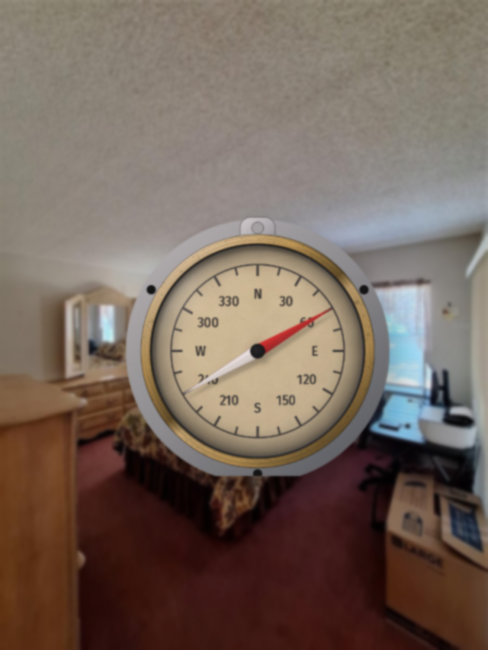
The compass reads 60 °
